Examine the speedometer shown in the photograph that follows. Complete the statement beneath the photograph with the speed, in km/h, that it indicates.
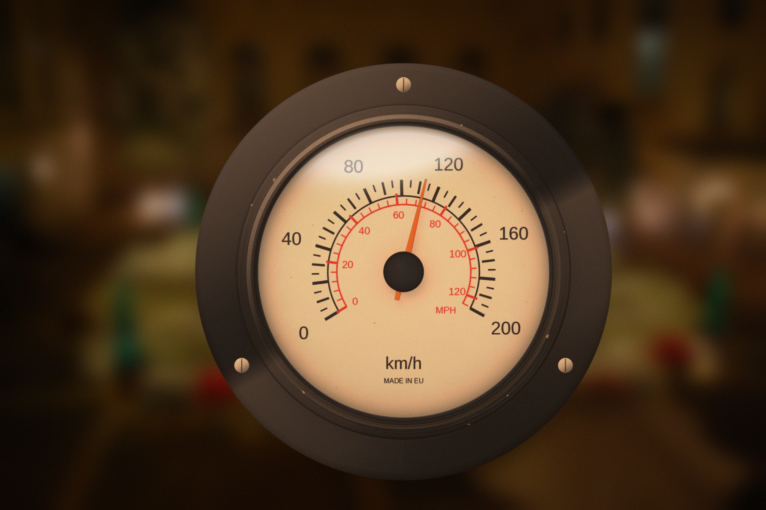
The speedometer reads 112.5 km/h
